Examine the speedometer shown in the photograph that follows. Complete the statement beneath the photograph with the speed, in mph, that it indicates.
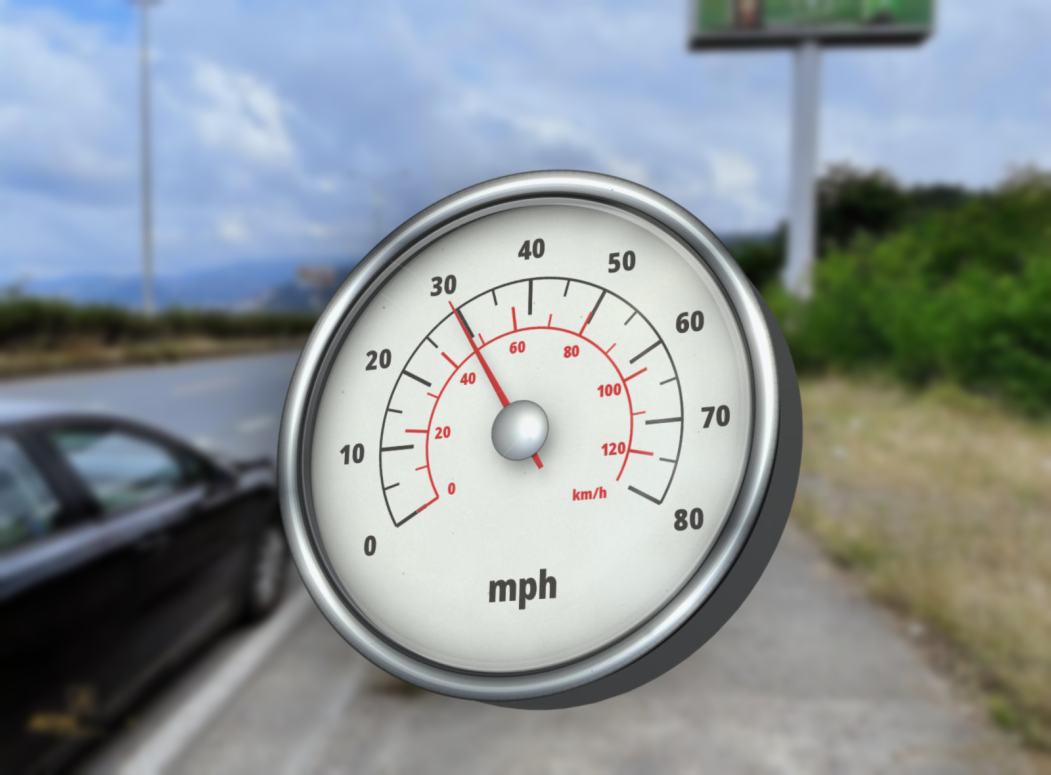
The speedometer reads 30 mph
